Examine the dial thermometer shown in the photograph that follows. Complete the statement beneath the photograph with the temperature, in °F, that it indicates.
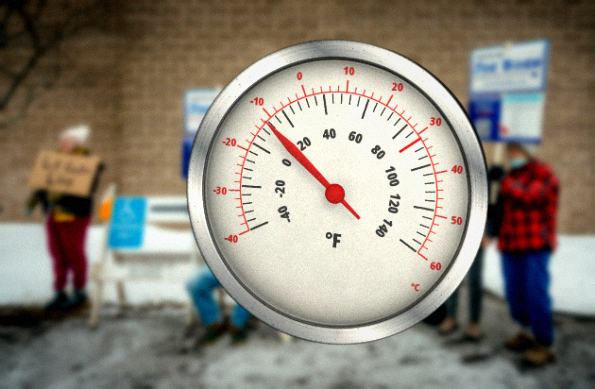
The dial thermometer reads 12 °F
